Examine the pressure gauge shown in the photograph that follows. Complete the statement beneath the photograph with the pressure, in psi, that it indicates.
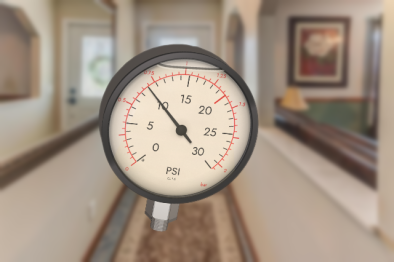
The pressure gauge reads 10 psi
